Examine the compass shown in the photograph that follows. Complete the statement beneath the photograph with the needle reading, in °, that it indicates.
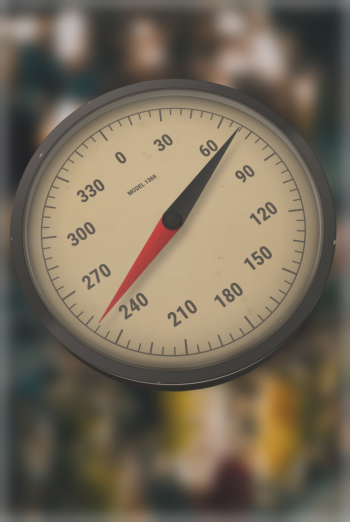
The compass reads 250 °
